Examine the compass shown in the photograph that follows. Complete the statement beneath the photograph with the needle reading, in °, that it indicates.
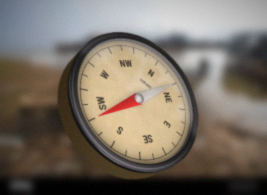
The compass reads 210 °
